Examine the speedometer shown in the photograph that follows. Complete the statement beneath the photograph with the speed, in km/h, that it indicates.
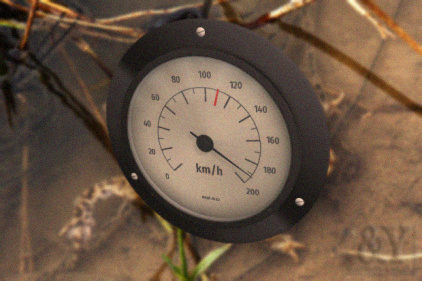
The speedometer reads 190 km/h
